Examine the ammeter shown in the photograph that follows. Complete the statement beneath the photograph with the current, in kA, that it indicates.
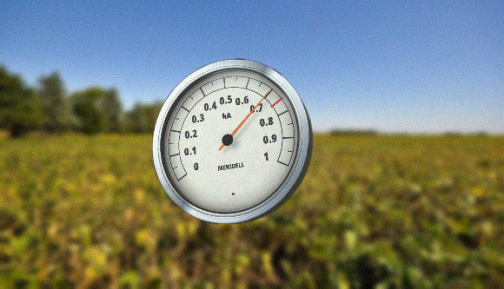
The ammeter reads 0.7 kA
